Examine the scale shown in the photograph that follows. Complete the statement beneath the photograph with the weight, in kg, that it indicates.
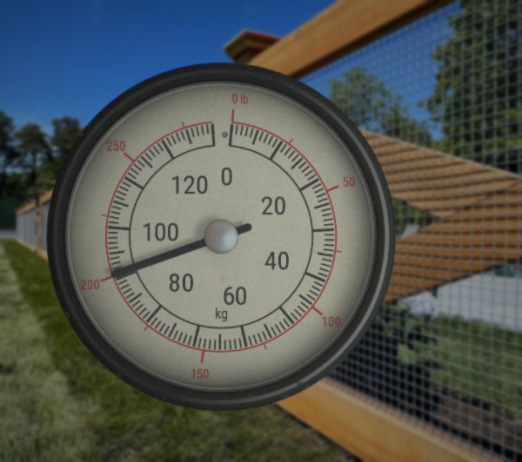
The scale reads 91 kg
